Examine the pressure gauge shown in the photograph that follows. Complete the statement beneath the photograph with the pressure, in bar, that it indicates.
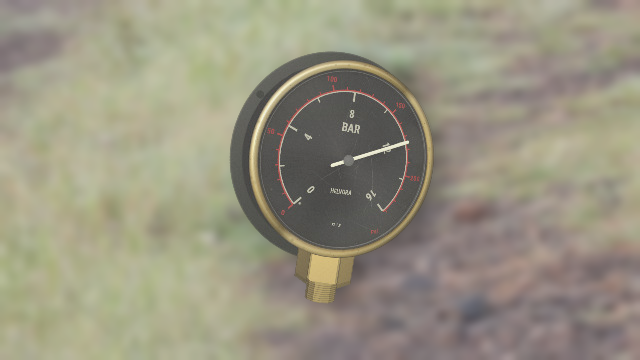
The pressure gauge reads 12 bar
